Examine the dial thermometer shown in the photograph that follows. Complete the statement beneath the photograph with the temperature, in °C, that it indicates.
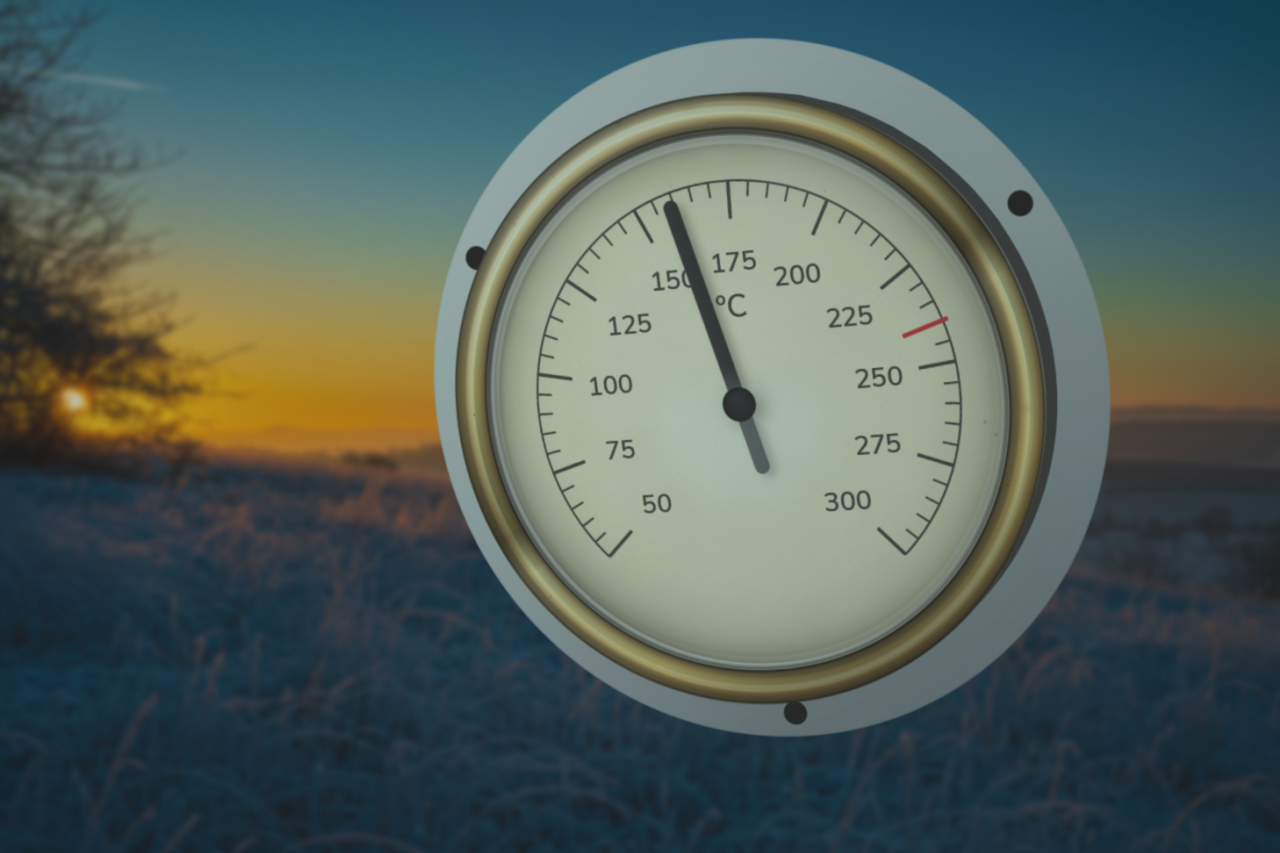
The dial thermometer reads 160 °C
